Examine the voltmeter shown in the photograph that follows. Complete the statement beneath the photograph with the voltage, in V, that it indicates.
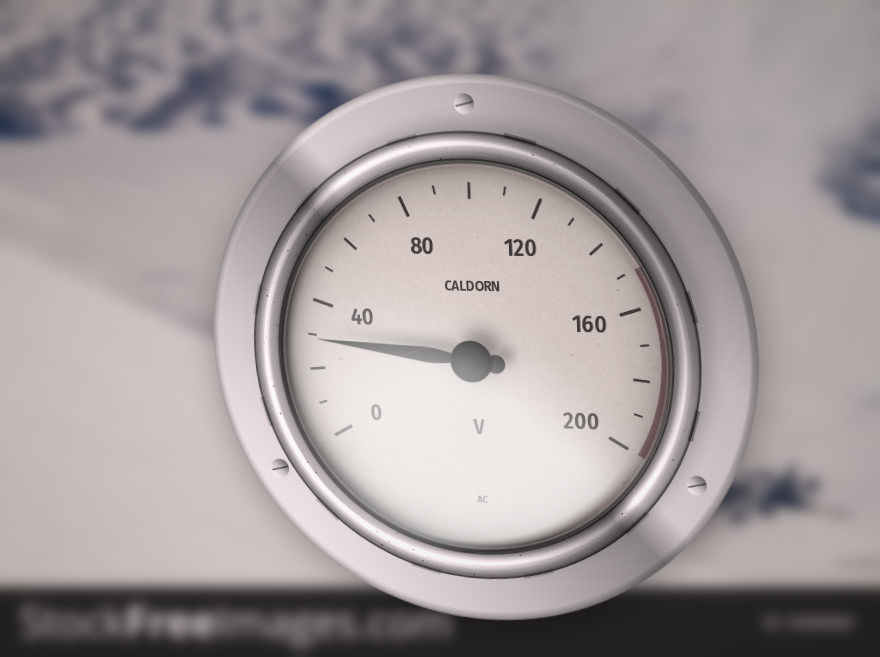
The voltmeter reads 30 V
